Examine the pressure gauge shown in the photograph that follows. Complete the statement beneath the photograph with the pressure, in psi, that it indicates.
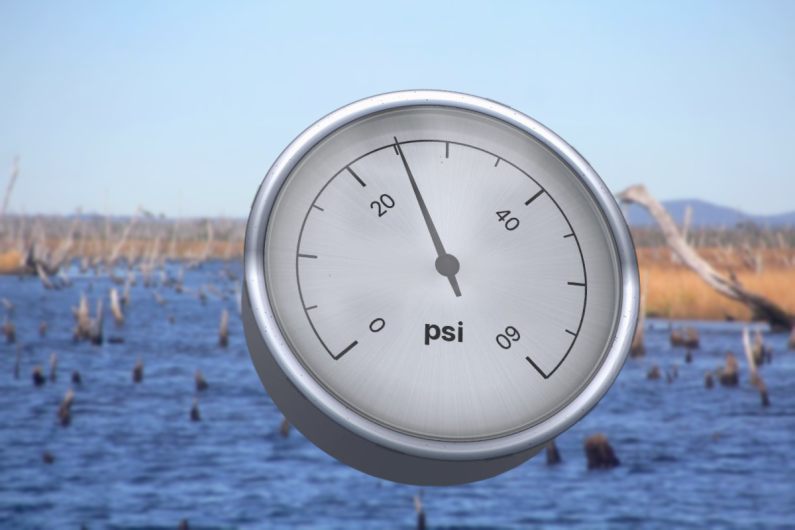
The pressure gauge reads 25 psi
